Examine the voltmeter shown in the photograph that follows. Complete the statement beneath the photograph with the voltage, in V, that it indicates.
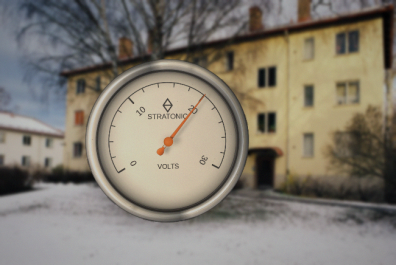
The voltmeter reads 20 V
